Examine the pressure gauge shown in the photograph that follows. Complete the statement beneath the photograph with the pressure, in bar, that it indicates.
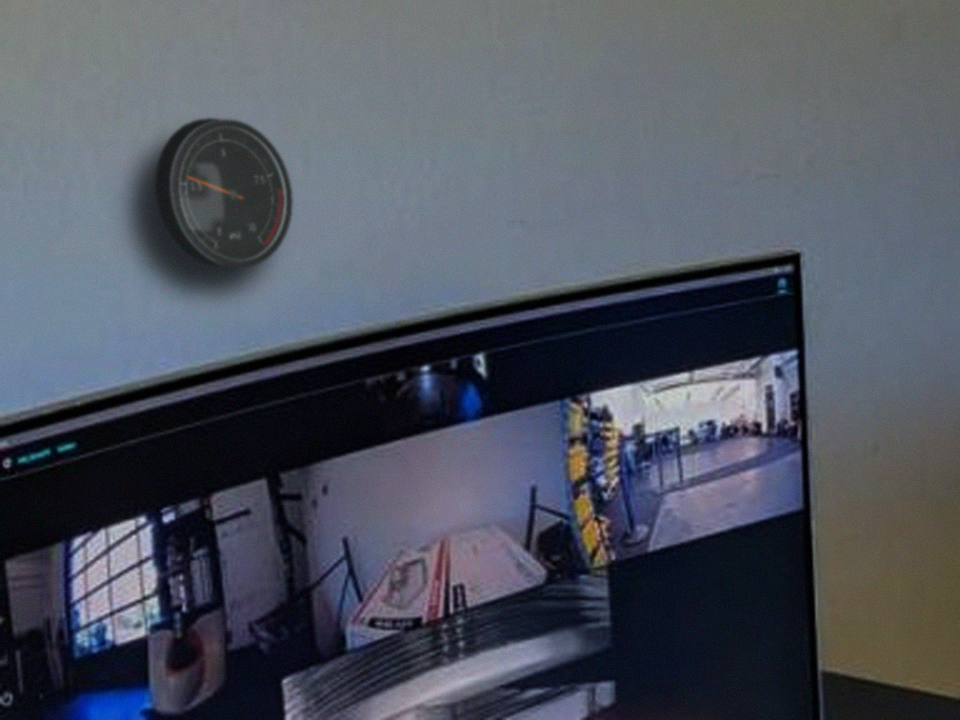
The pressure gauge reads 2.75 bar
